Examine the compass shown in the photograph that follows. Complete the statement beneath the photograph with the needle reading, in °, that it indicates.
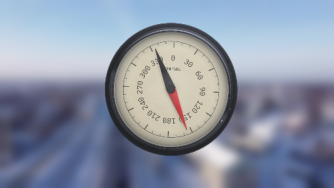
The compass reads 155 °
